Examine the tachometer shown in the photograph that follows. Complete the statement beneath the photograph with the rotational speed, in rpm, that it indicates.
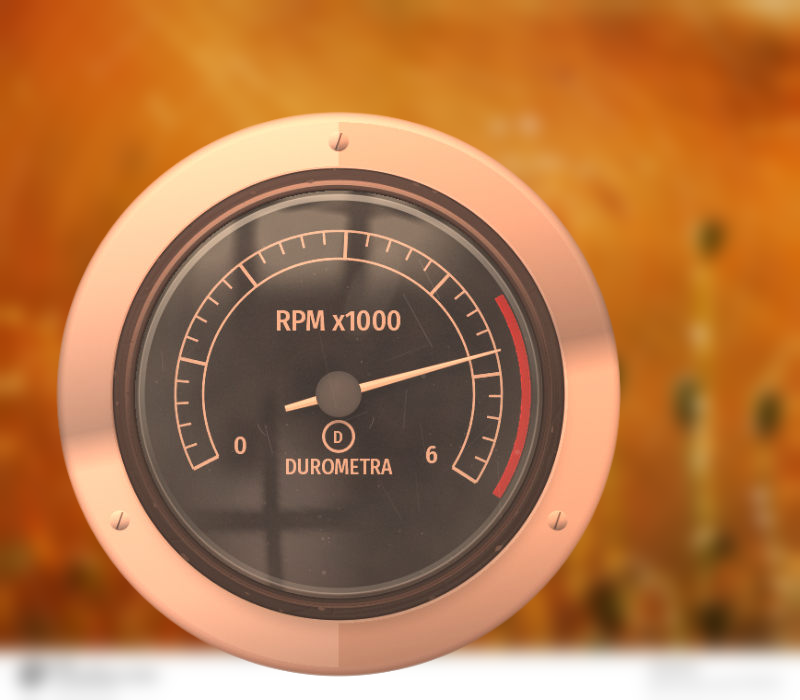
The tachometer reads 4800 rpm
